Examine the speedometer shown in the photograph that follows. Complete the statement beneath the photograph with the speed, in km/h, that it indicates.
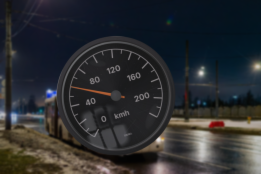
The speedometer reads 60 km/h
